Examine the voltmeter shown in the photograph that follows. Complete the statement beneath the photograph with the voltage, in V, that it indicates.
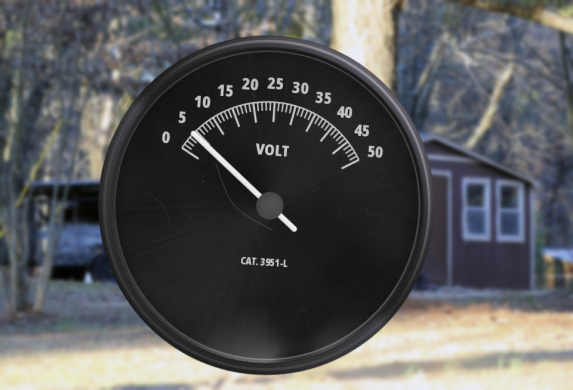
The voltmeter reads 4 V
